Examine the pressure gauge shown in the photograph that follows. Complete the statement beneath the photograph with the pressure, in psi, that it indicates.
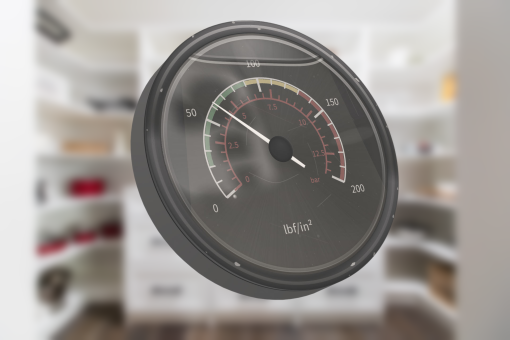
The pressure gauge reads 60 psi
